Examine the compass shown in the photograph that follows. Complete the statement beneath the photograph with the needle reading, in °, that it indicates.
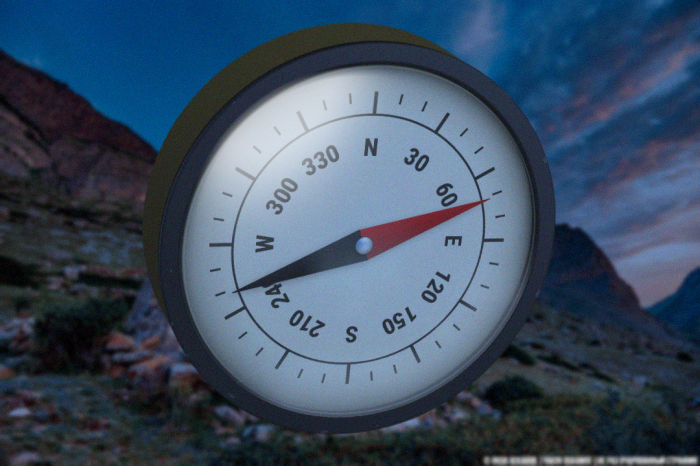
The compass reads 70 °
